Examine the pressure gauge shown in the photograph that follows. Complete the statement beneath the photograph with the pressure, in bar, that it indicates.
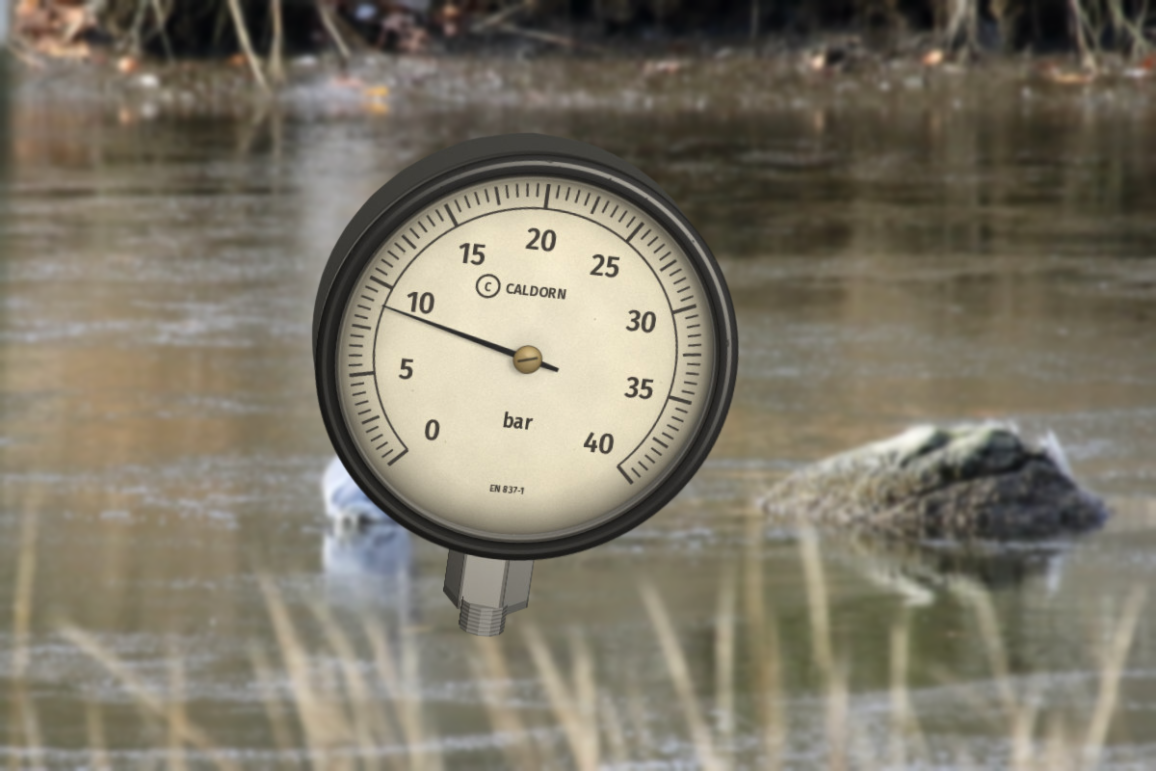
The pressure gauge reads 9 bar
